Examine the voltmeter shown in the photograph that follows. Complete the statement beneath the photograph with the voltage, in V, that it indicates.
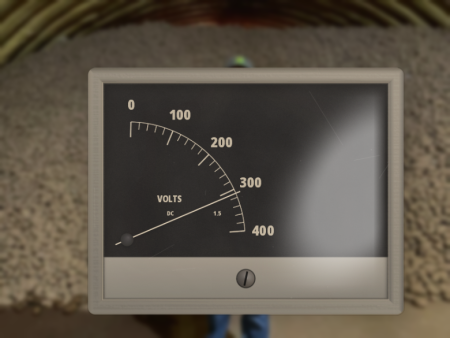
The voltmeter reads 310 V
